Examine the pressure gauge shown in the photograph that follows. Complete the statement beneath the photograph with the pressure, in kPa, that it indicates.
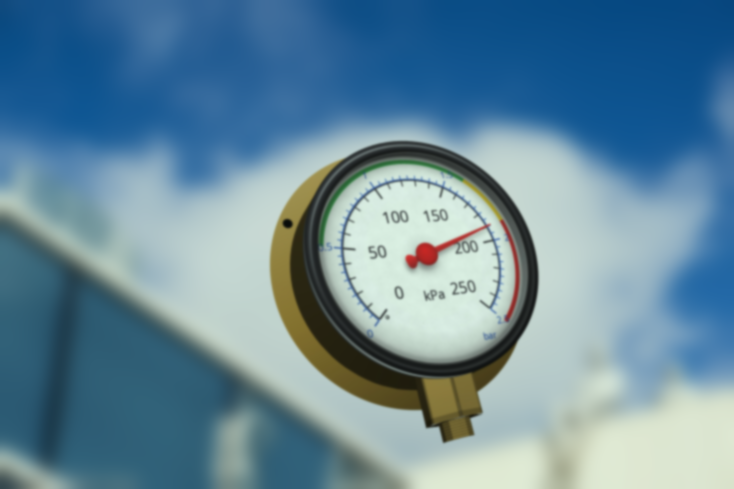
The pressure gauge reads 190 kPa
